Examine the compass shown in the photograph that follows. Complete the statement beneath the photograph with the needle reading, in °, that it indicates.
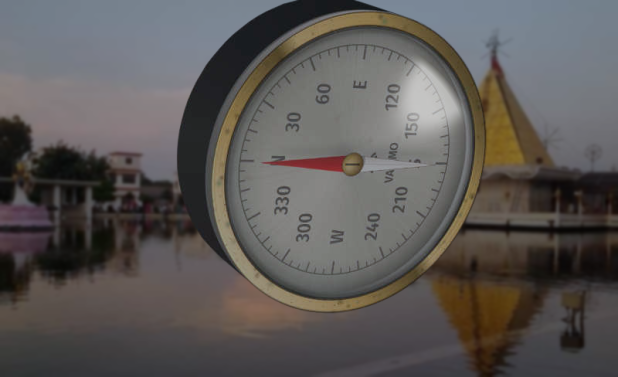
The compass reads 0 °
